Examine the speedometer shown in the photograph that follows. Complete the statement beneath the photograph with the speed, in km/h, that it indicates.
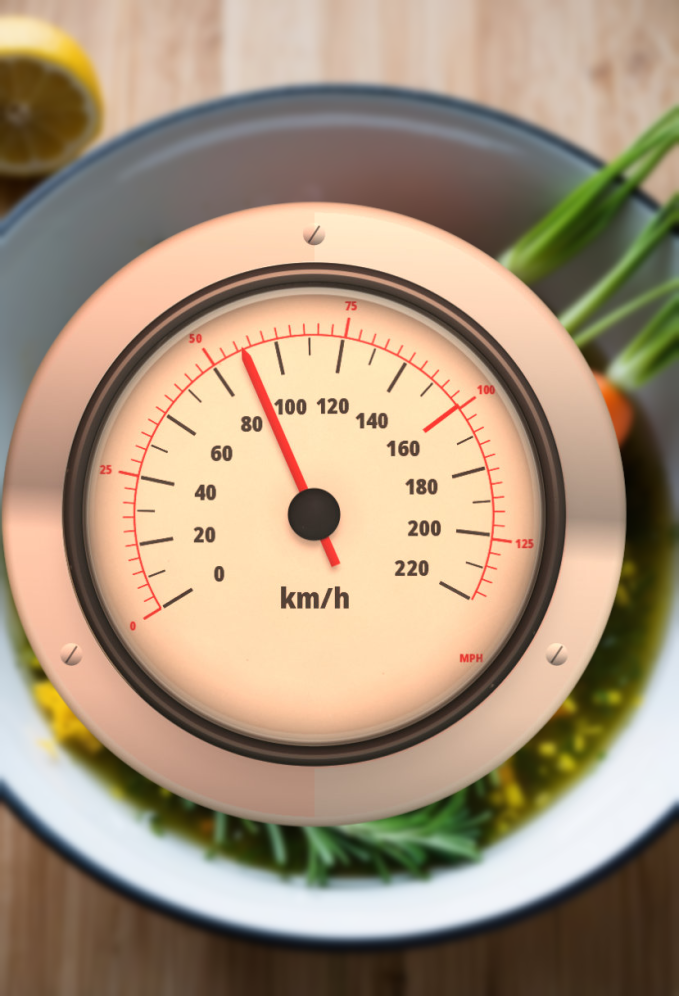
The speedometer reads 90 km/h
